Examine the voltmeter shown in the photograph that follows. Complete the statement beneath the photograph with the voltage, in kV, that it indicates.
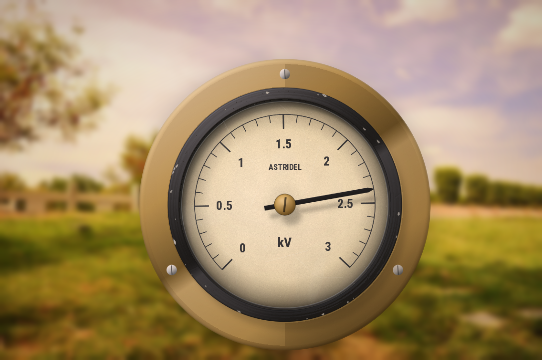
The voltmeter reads 2.4 kV
